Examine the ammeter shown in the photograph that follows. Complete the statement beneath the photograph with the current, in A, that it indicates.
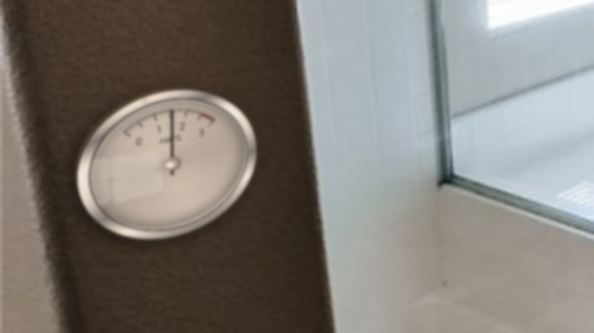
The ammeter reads 1.5 A
